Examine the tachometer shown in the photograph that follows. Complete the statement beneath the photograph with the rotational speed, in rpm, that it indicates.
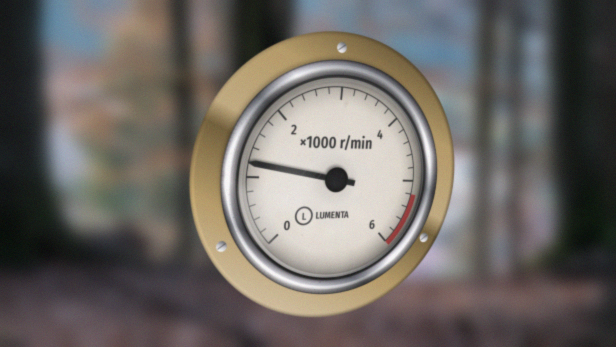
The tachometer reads 1200 rpm
